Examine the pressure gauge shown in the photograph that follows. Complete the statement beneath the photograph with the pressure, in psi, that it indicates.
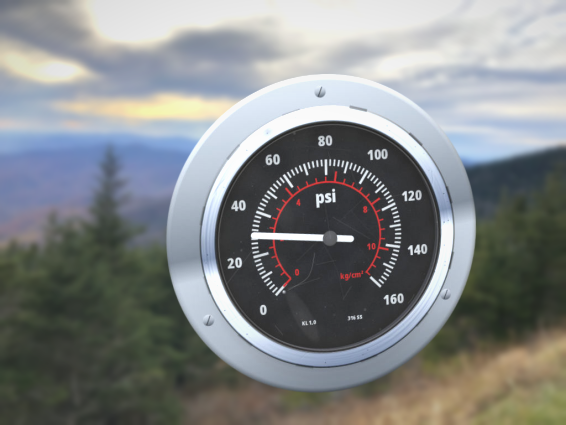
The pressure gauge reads 30 psi
